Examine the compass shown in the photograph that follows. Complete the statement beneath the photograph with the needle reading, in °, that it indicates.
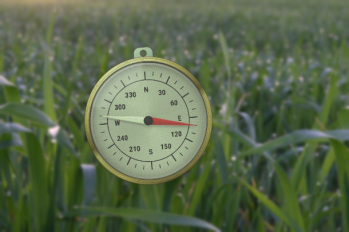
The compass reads 100 °
